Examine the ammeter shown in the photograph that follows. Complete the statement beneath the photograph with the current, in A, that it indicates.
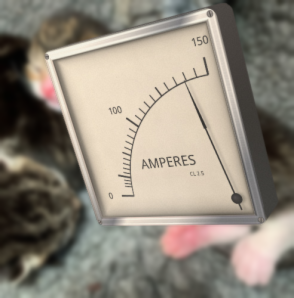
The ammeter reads 140 A
